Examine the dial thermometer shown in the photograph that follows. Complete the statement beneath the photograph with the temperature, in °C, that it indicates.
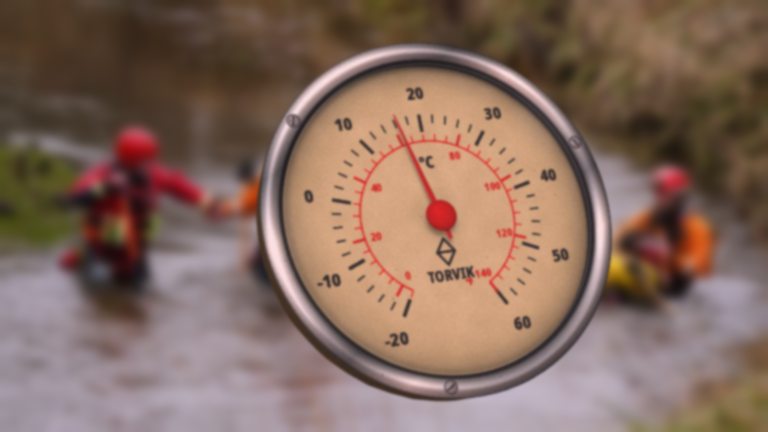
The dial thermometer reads 16 °C
